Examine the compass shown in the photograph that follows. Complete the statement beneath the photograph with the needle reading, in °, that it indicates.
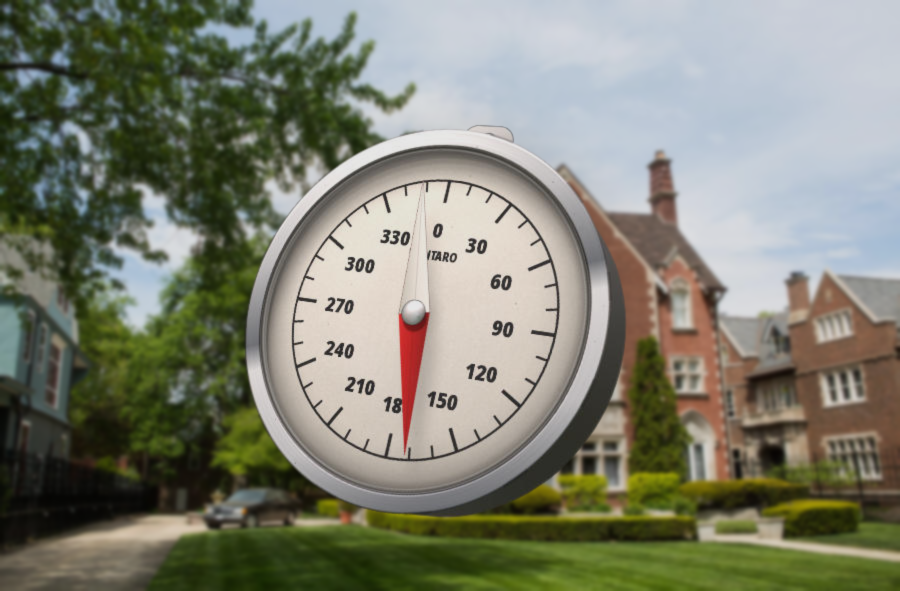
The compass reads 170 °
